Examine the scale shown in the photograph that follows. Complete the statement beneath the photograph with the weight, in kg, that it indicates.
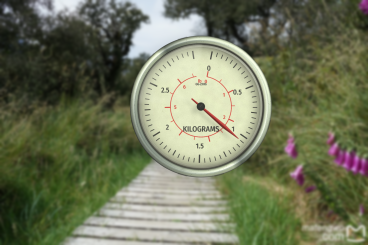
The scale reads 1.05 kg
